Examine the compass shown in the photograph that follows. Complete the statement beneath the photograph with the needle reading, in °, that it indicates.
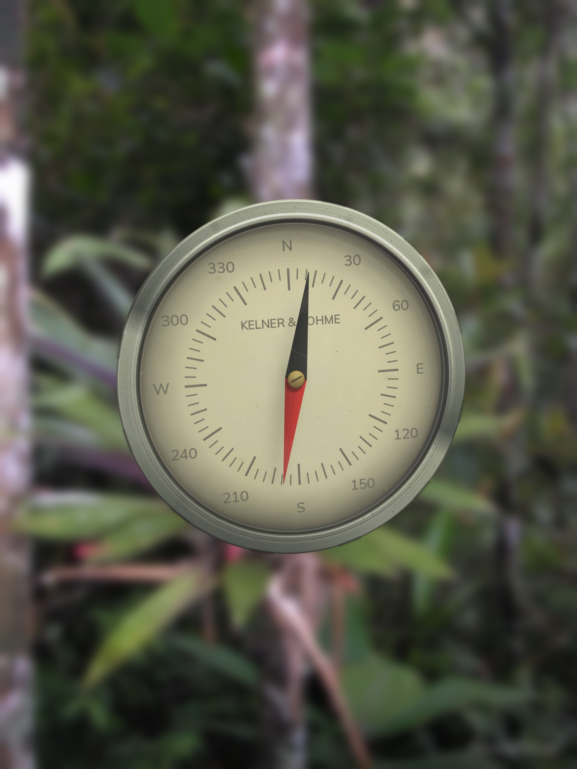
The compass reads 190 °
